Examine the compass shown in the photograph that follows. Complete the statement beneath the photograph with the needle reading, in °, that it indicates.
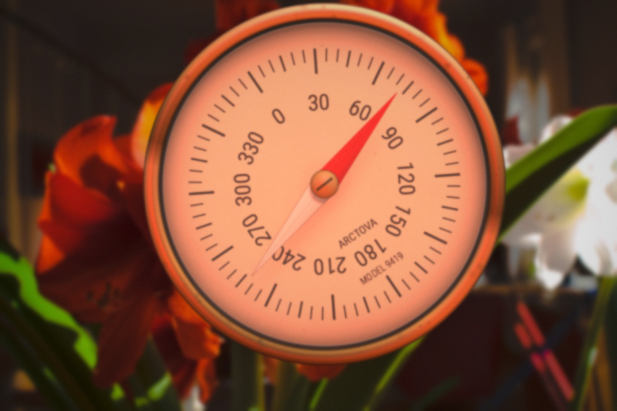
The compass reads 72.5 °
